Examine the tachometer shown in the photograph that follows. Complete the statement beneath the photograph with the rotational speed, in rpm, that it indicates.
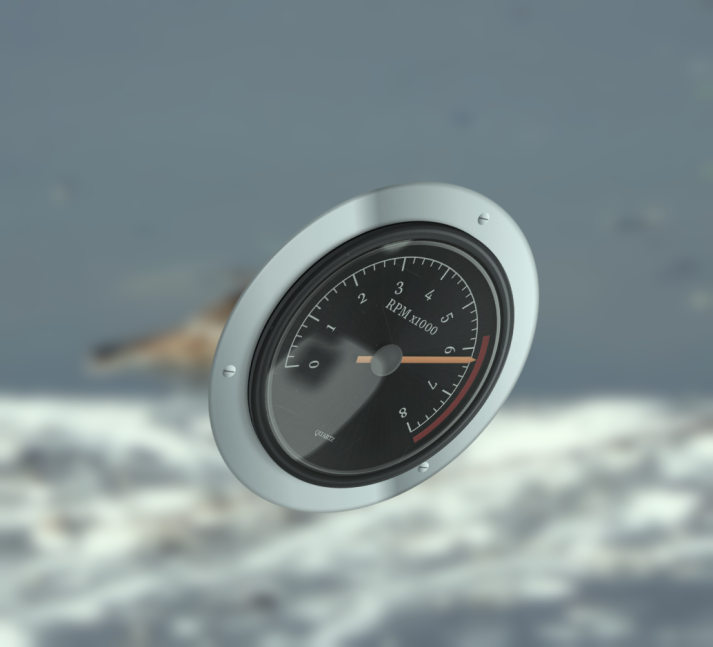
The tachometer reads 6200 rpm
